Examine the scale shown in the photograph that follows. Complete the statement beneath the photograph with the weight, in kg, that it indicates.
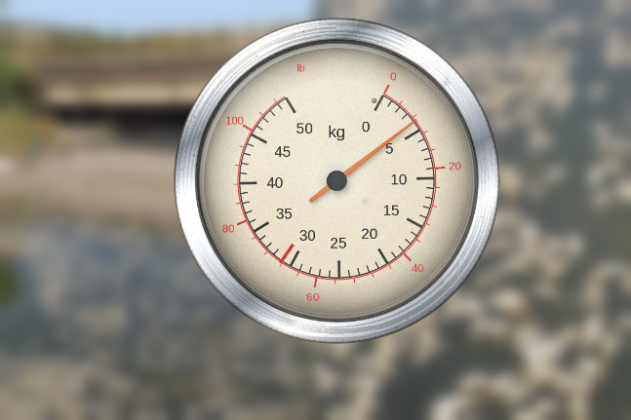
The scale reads 4 kg
